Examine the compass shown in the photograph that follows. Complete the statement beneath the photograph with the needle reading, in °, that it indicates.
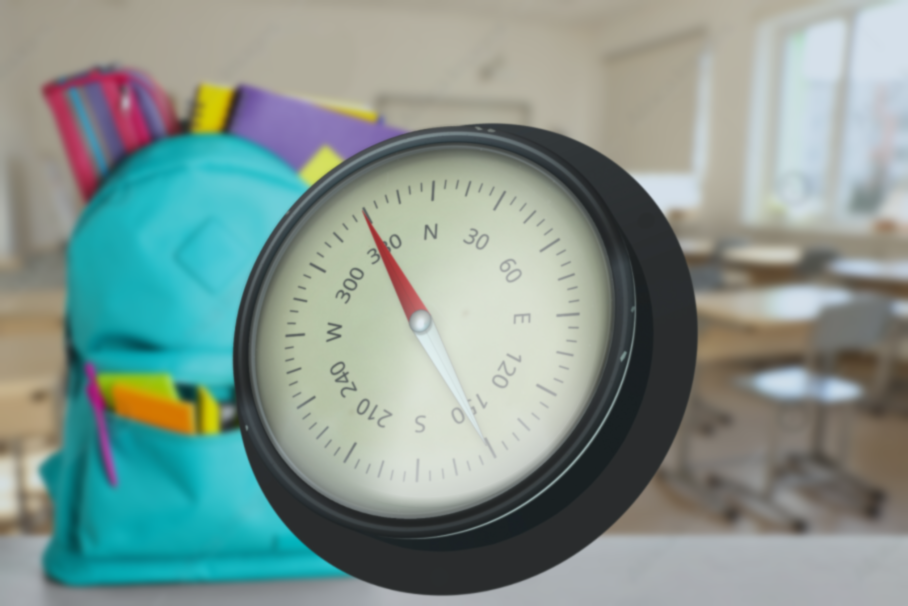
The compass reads 330 °
